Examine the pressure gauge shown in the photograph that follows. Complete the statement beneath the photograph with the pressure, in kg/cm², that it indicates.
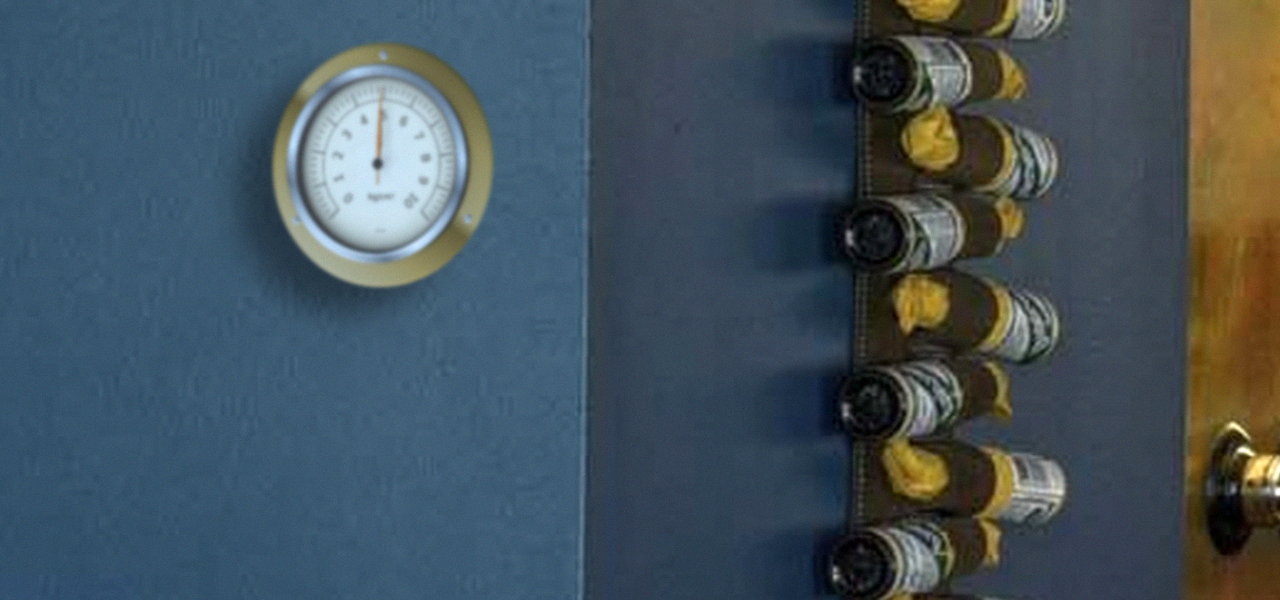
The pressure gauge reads 5 kg/cm²
